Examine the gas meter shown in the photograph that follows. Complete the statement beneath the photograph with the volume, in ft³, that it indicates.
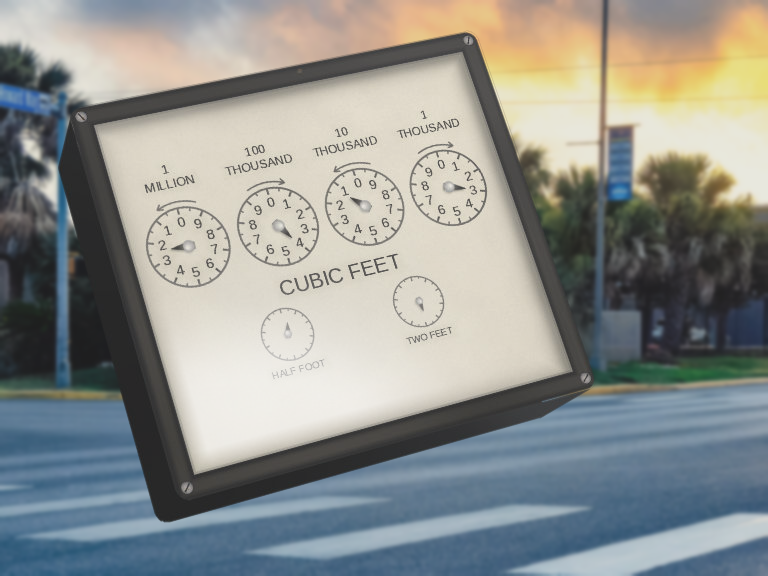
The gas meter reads 241300 ft³
